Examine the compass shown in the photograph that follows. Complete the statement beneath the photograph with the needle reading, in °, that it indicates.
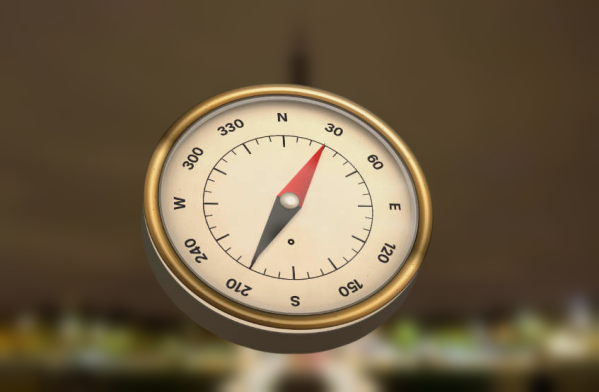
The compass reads 30 °
